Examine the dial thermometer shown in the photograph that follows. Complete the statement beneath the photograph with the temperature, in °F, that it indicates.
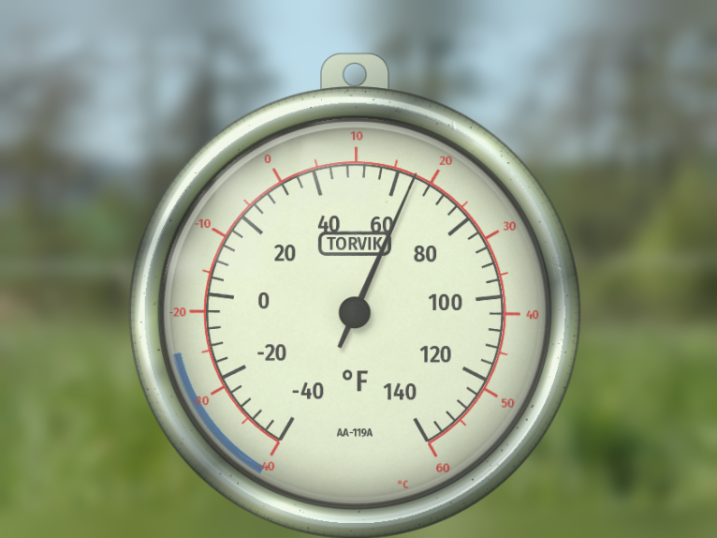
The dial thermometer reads 64 °F
